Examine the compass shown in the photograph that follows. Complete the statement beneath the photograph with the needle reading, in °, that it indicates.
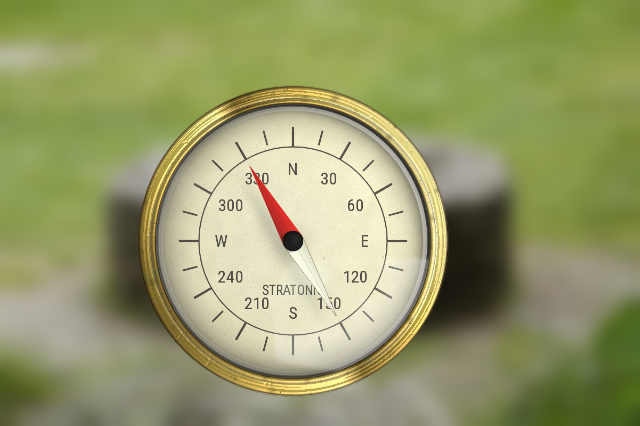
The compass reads 330 °
